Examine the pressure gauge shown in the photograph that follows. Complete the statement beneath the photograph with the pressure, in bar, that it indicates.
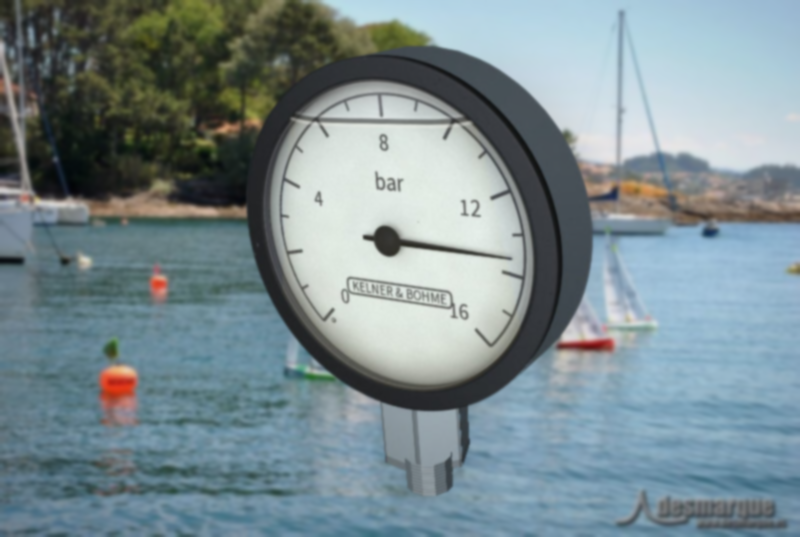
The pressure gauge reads 13.5 bar
